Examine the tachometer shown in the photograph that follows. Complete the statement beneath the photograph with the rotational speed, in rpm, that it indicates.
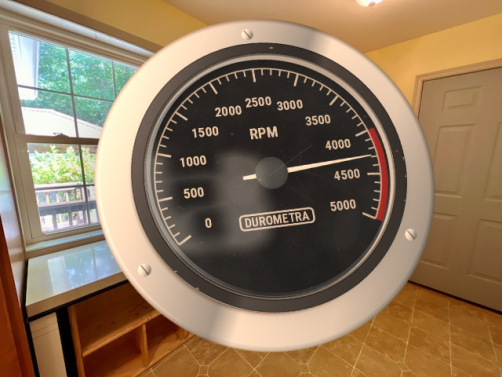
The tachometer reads 4300 rpm
